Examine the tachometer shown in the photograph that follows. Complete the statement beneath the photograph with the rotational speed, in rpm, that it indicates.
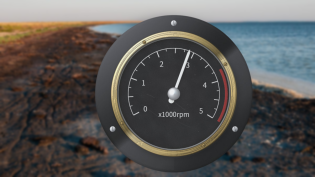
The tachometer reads 2875 rpm
